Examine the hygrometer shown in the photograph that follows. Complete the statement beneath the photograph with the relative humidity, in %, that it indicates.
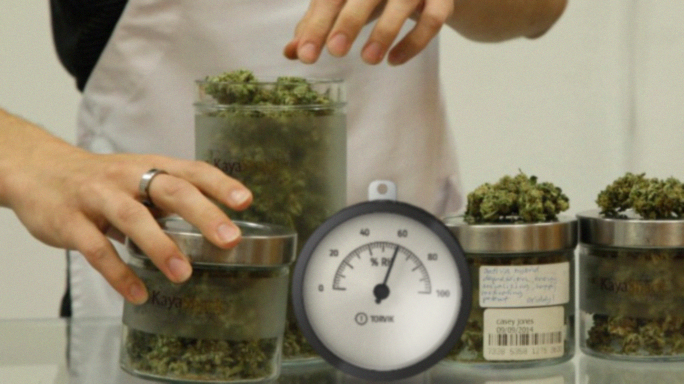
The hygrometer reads 60 %
